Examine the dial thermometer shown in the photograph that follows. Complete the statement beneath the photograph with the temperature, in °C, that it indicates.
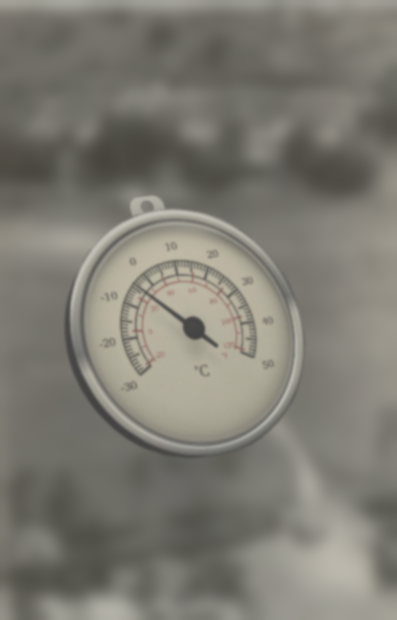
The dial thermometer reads -5 °C
